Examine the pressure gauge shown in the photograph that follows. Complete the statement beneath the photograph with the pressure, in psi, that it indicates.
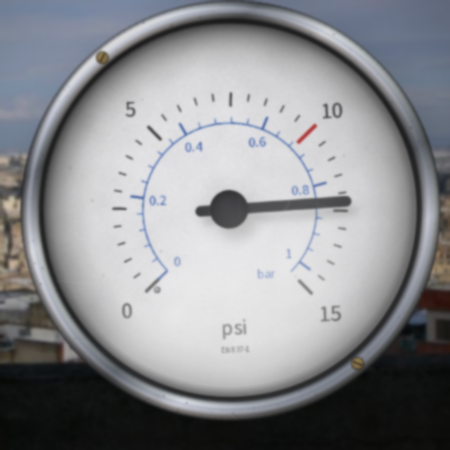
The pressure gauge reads 12.25 psi
